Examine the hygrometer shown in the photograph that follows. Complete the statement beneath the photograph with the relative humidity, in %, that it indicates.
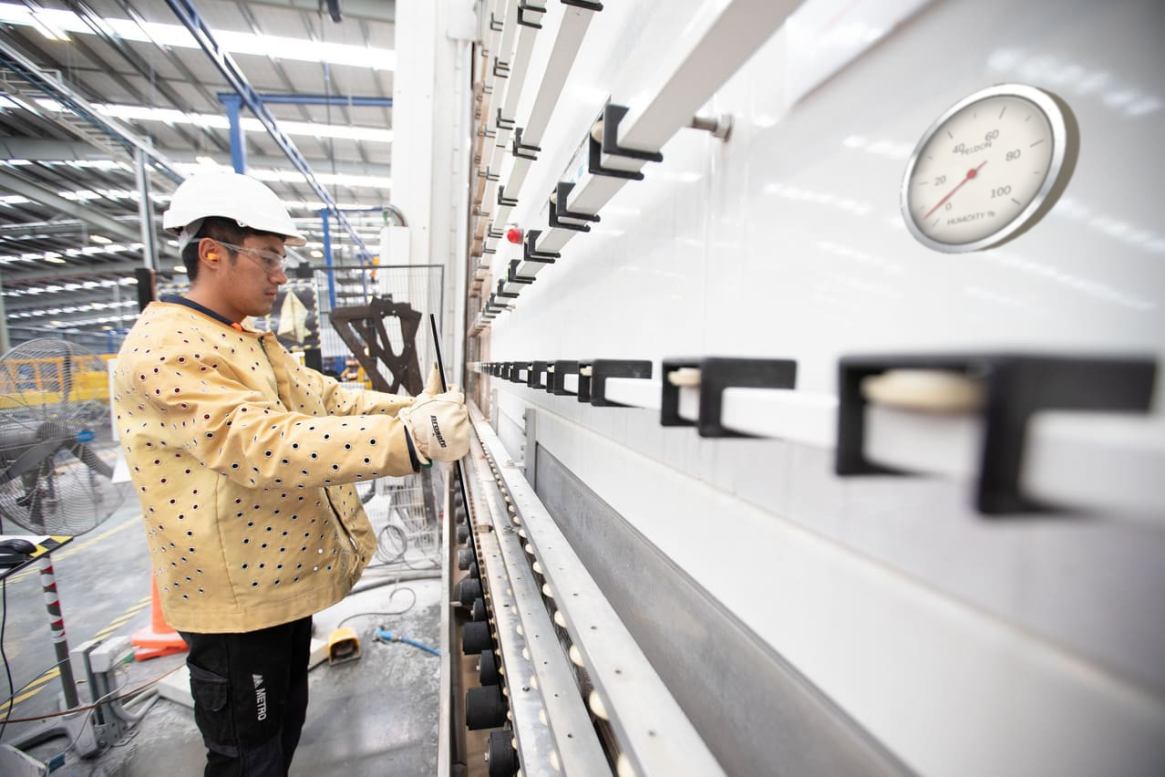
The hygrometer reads 5 %
